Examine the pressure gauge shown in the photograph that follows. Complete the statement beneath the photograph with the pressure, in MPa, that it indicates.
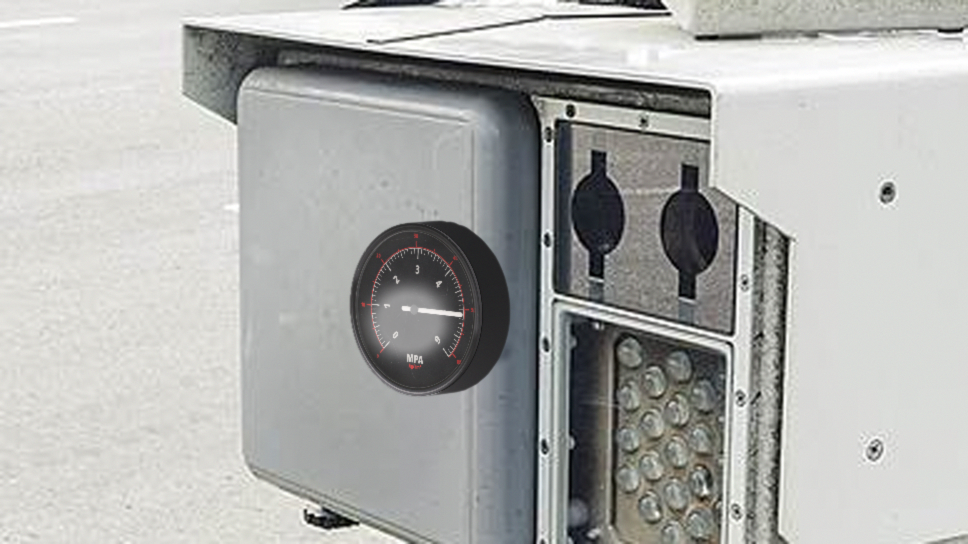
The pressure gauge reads 5 MPa
